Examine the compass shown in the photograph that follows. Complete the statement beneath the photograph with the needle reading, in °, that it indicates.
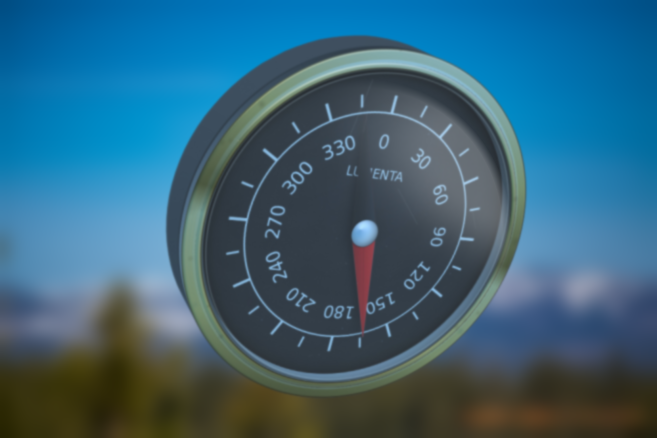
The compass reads 165 °
